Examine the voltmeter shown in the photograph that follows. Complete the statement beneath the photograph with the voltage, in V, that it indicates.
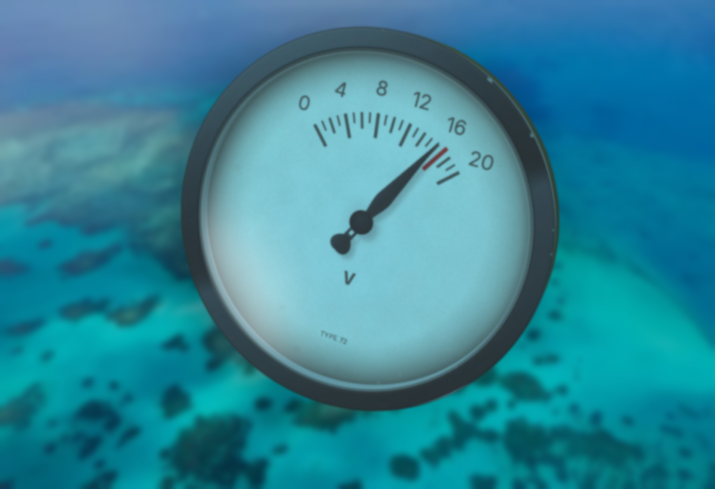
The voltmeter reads 16 V
